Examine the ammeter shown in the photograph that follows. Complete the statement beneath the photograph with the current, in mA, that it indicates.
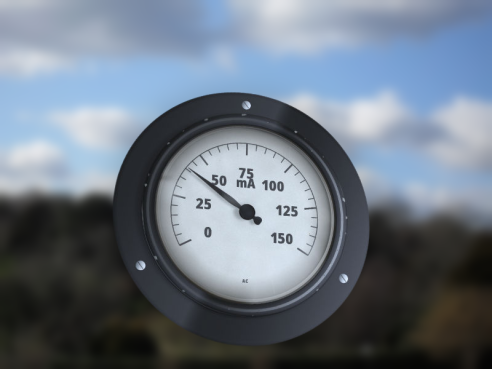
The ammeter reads 40 mA
